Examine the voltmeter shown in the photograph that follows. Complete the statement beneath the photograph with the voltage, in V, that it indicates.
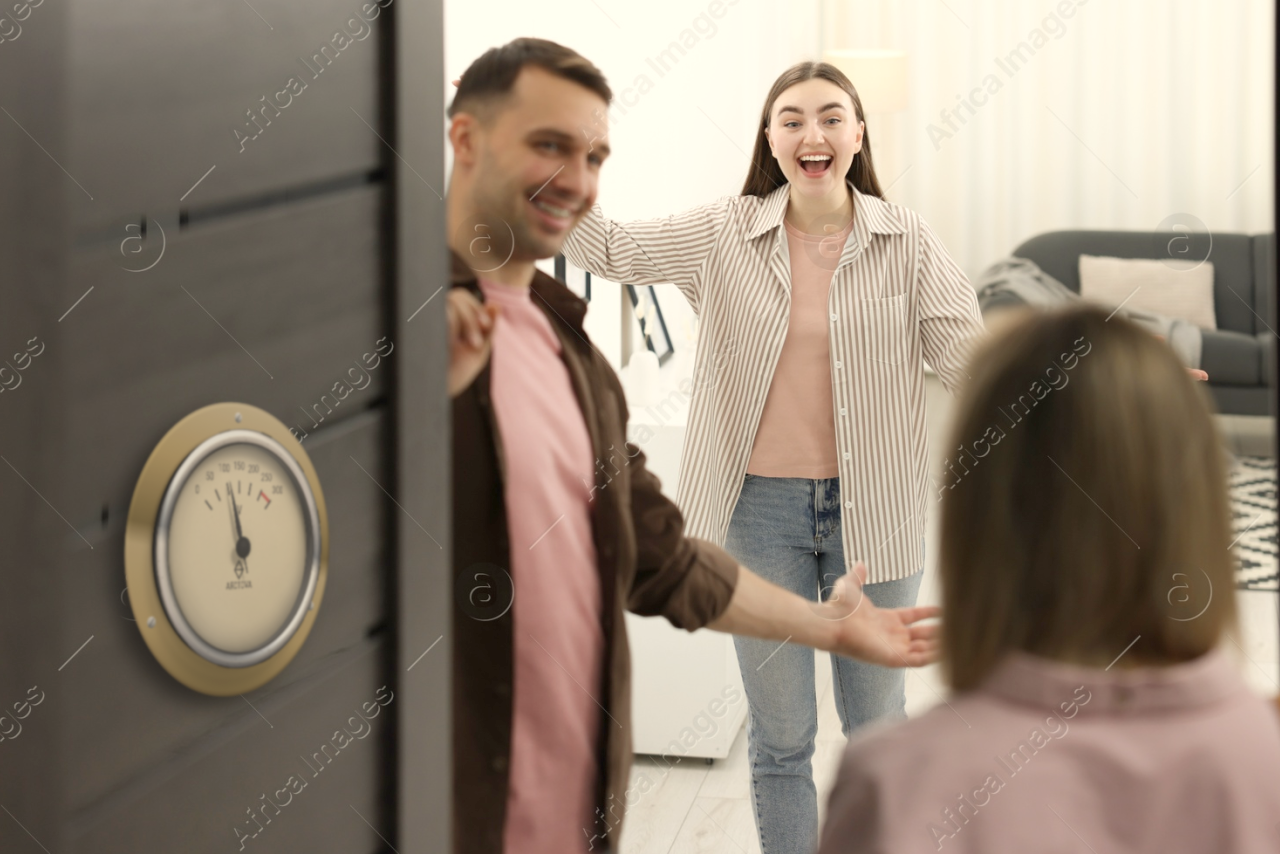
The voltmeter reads 100 V
